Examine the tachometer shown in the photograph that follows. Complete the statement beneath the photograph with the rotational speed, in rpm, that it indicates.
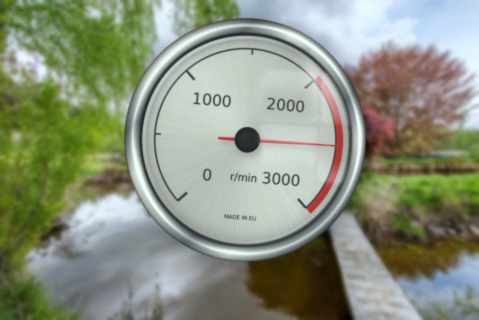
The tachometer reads 2500 rpm
